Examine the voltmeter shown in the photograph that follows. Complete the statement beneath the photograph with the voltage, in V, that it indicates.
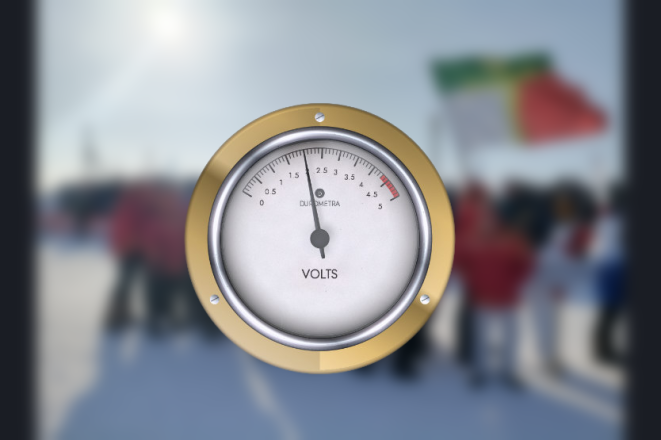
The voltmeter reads 2 V
